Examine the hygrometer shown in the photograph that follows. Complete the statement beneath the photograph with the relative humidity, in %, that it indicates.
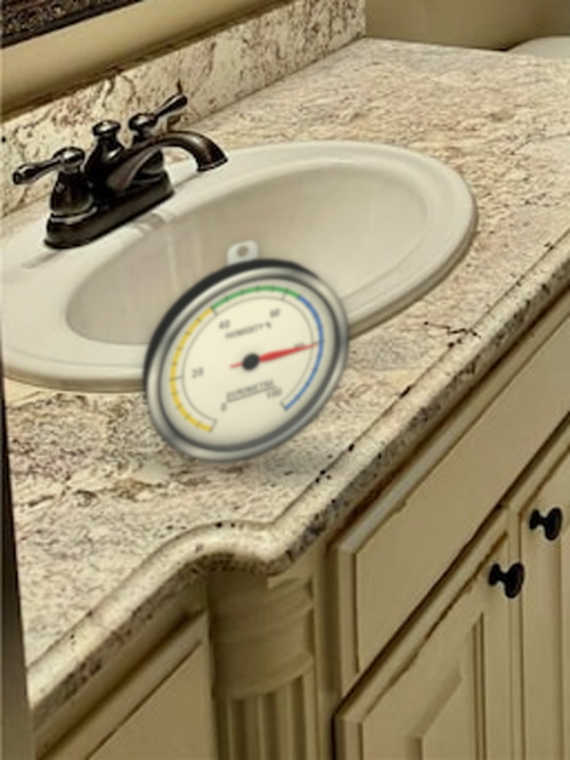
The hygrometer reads 80 %
